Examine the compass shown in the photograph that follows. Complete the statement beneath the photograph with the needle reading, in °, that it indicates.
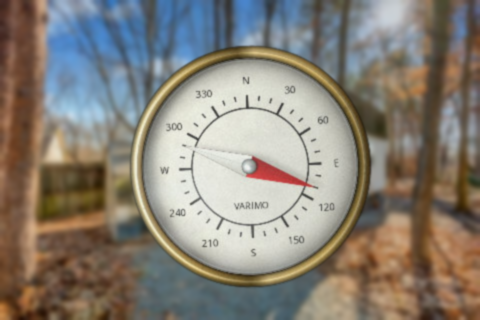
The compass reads 110 °
